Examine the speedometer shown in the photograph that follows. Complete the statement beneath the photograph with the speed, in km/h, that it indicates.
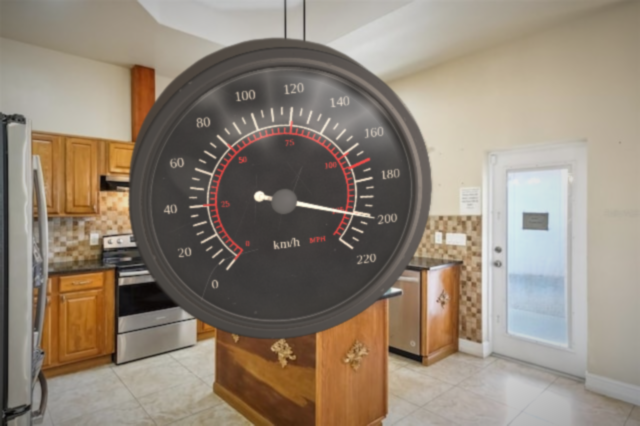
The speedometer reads 200 km/h
